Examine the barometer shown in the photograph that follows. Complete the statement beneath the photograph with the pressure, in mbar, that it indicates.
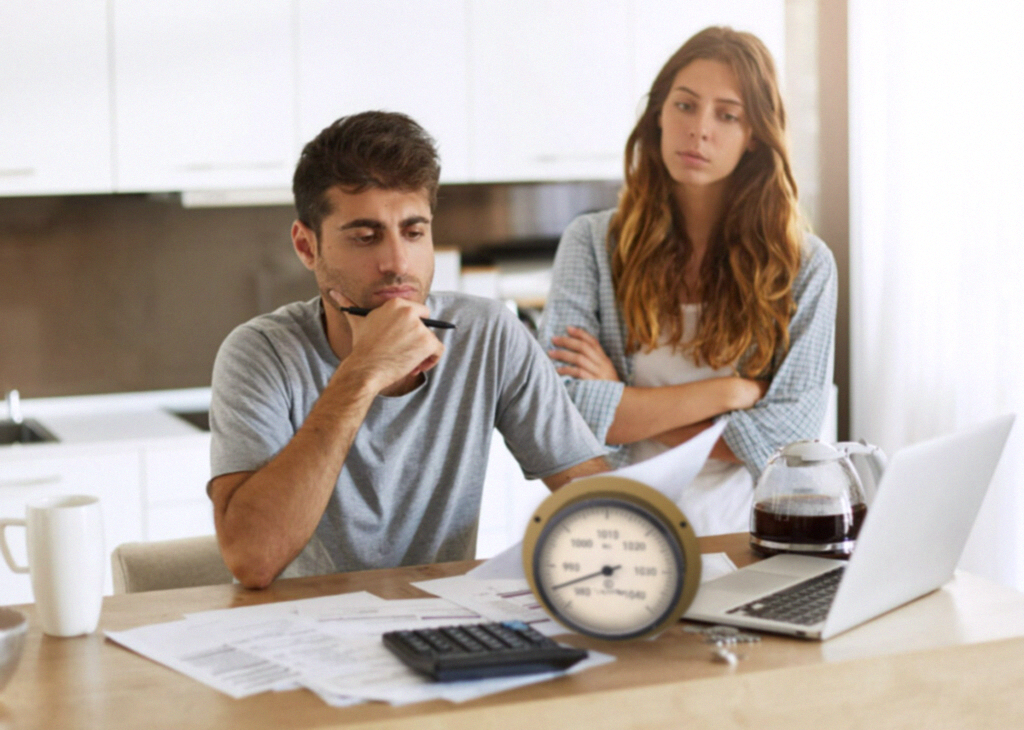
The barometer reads 985 mbar
